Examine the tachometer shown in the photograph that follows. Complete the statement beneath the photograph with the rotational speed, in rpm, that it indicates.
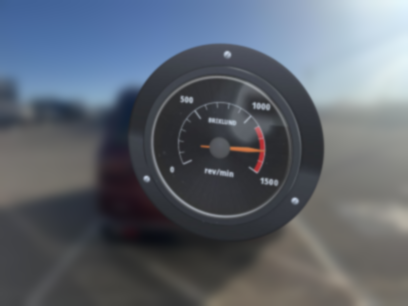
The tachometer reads 1300 rpm
